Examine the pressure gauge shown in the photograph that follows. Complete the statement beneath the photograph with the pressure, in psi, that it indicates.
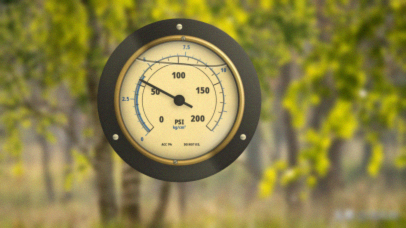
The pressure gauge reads 55 psi
